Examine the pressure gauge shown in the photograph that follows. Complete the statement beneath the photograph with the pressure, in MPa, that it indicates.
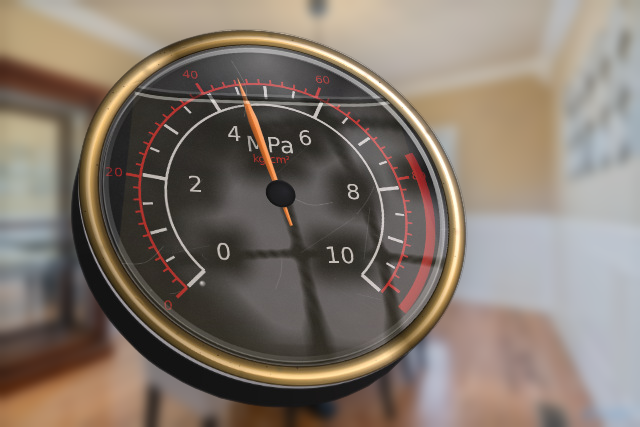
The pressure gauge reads 4.5 MPa
